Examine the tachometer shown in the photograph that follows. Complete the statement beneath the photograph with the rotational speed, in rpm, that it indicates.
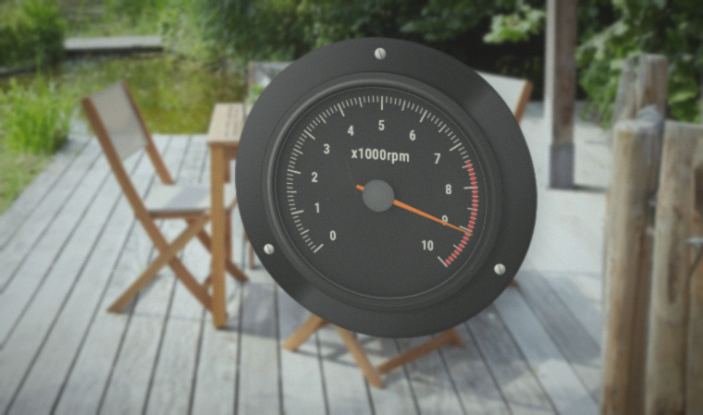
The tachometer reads 9000 rpm
